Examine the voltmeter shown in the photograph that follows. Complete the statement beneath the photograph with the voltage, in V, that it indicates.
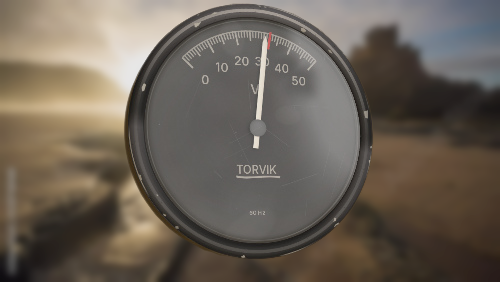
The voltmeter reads 30 V
